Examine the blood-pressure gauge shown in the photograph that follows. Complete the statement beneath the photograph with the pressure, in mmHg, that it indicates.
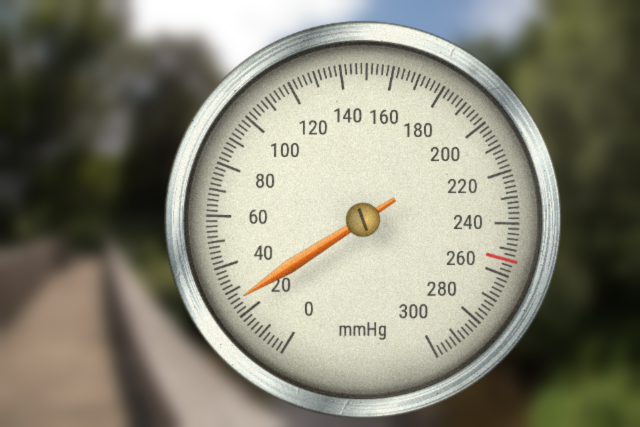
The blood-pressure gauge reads 26 mmHg
